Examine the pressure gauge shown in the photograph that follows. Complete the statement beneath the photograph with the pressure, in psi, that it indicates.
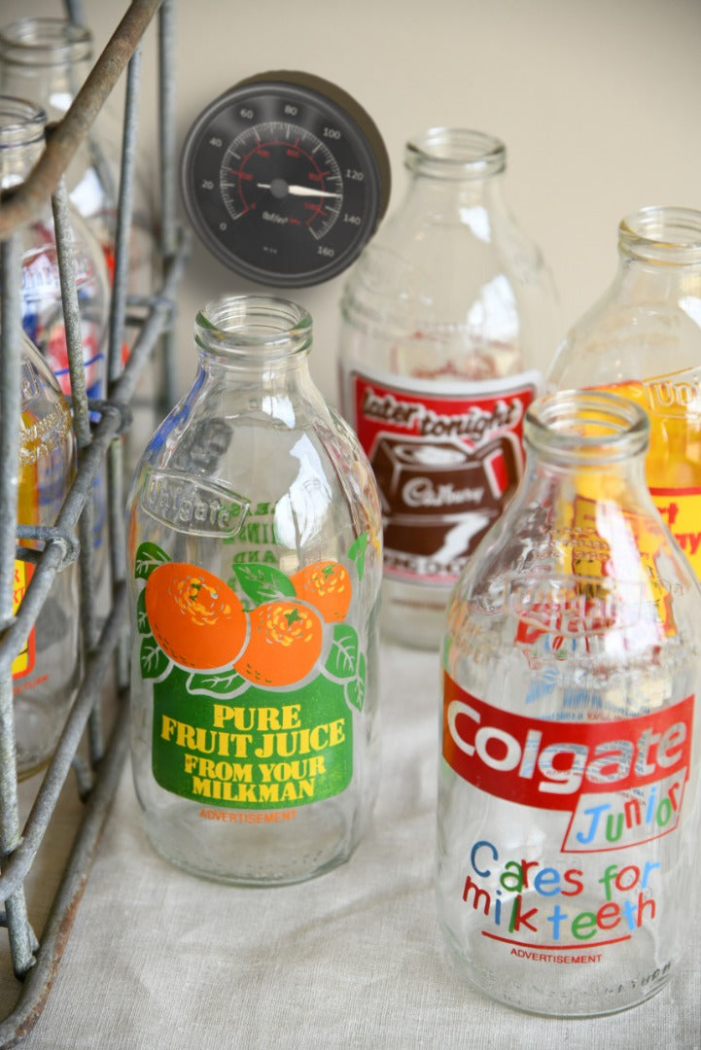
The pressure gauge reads 130 psi
